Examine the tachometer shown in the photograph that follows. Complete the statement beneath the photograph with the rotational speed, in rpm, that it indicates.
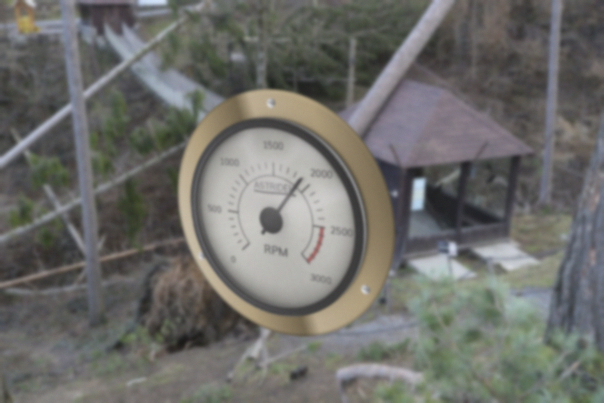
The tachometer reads 1900 rpm
